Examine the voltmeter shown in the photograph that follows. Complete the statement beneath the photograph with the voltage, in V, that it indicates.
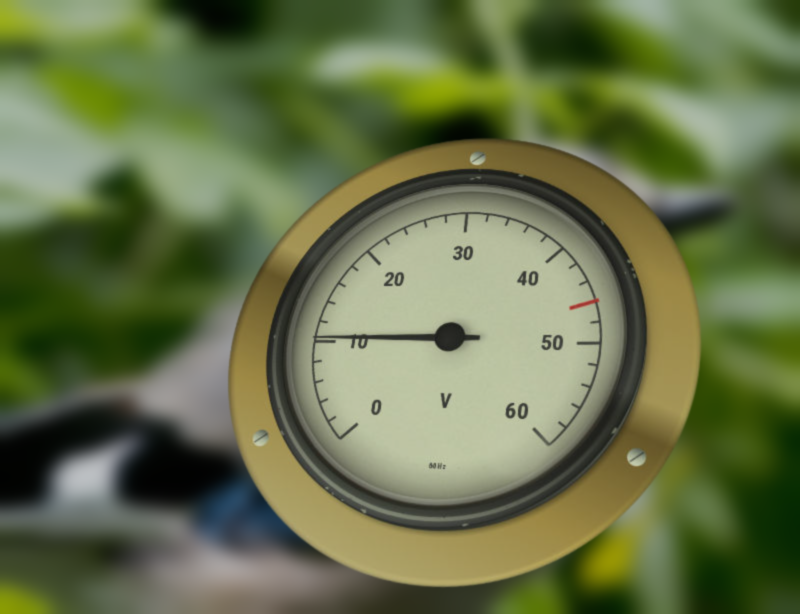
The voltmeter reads 10 V
